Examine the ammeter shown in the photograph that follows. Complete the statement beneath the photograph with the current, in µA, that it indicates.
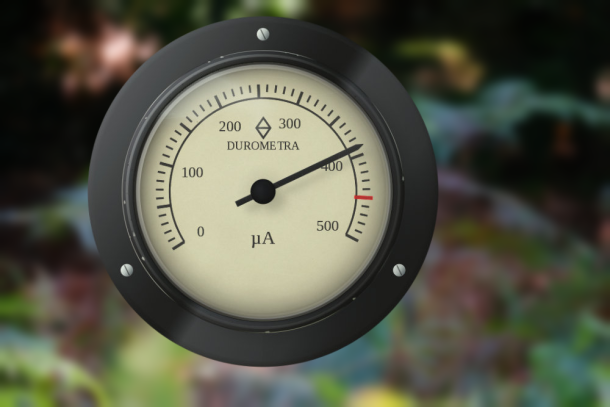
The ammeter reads 390 µA
